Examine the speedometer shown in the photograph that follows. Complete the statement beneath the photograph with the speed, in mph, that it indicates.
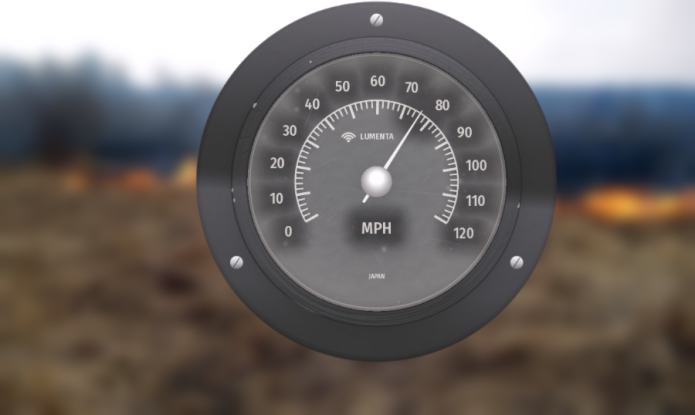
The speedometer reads 76 mph
